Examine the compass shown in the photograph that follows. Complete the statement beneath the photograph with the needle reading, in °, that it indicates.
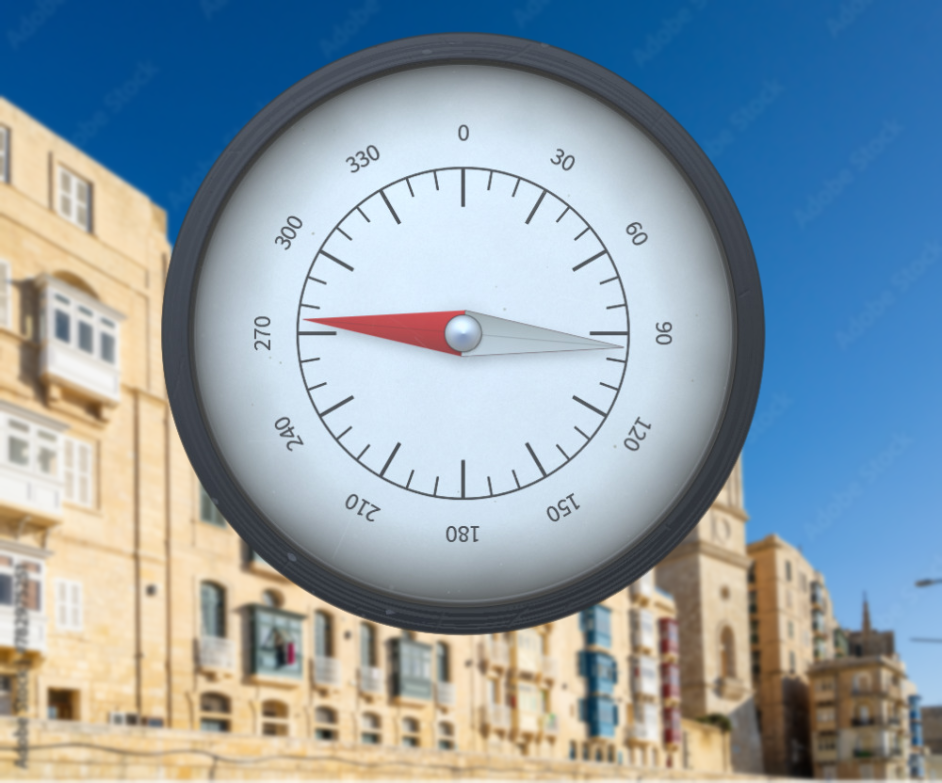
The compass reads 275 °
